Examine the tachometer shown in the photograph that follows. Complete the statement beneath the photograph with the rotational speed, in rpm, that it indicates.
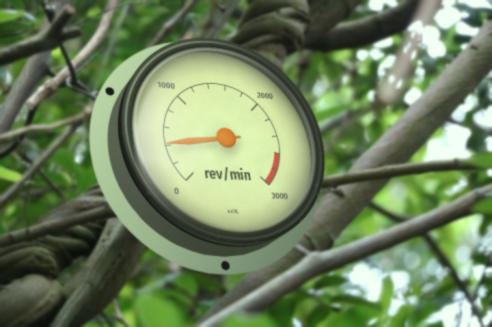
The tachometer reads 400 rpm
